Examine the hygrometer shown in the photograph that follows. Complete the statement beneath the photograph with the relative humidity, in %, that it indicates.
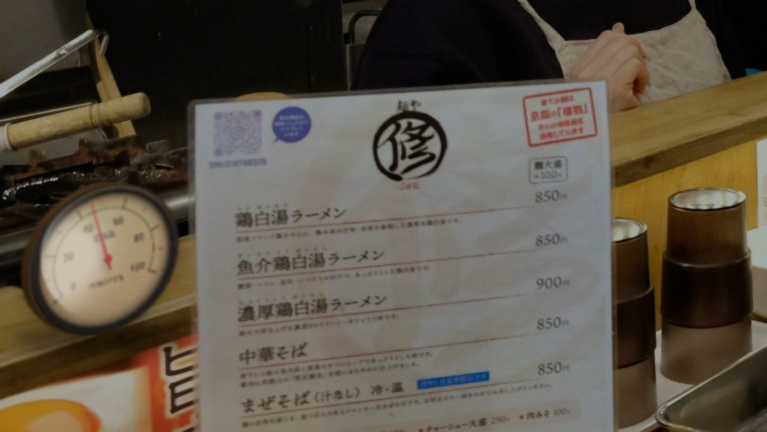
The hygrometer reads 45 %
